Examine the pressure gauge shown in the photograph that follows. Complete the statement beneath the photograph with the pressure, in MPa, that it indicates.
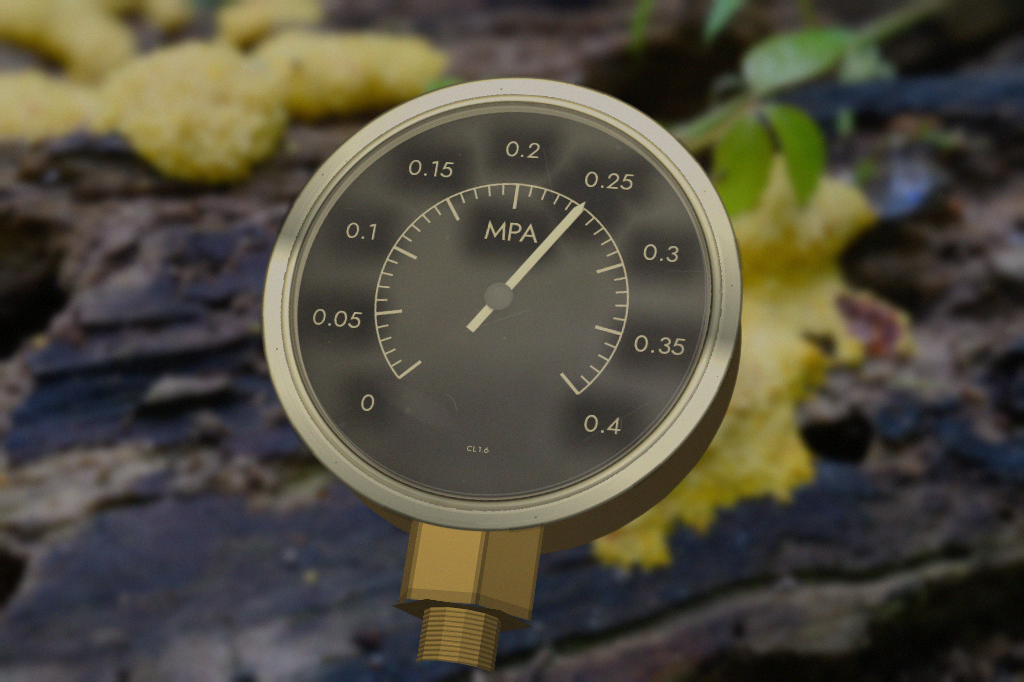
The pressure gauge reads 0.25 MPa
